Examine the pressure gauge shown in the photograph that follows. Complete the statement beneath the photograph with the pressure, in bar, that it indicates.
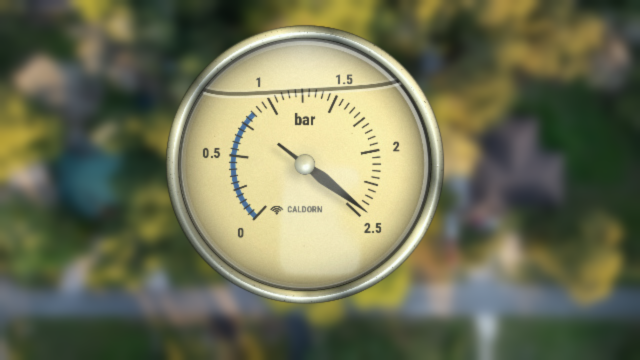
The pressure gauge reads 2.45 bar
